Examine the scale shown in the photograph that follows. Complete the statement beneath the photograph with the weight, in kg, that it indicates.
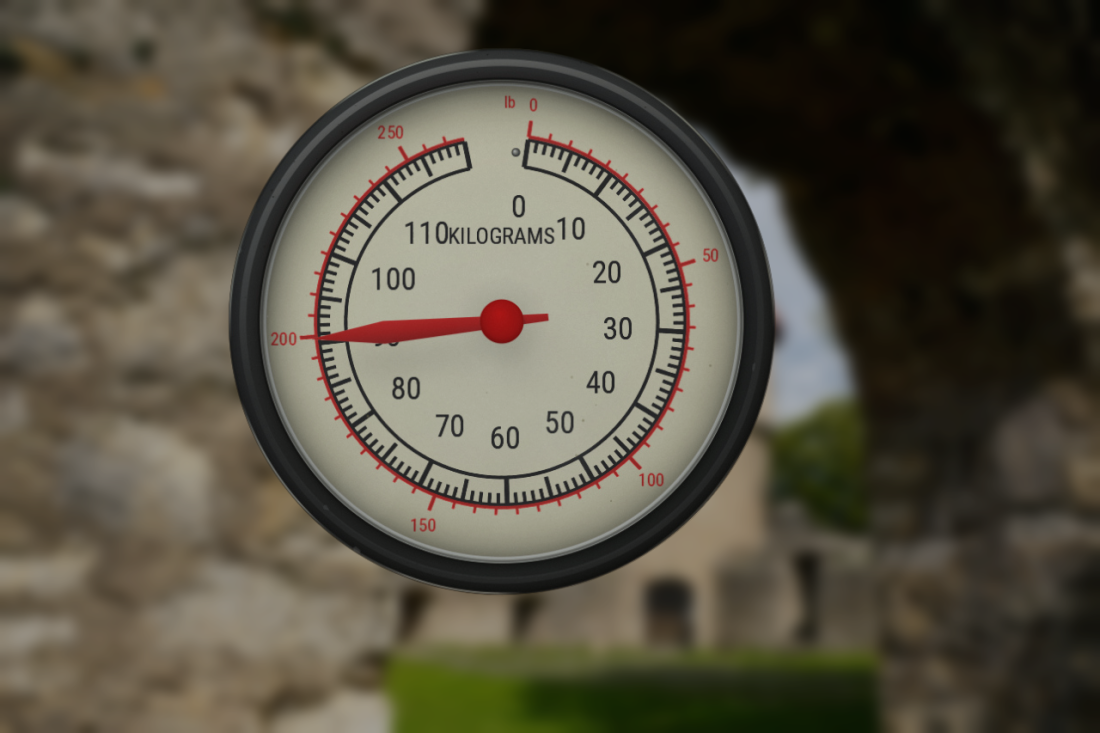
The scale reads 90.5 kg
